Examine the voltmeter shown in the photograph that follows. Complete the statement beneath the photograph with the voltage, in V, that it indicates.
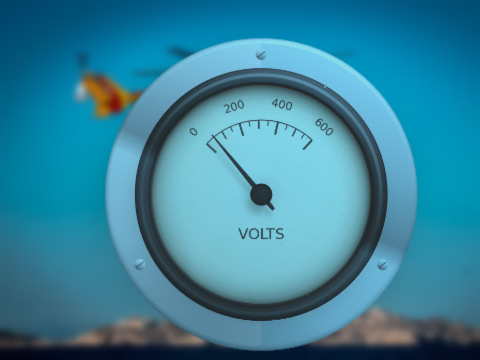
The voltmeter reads 50 V
